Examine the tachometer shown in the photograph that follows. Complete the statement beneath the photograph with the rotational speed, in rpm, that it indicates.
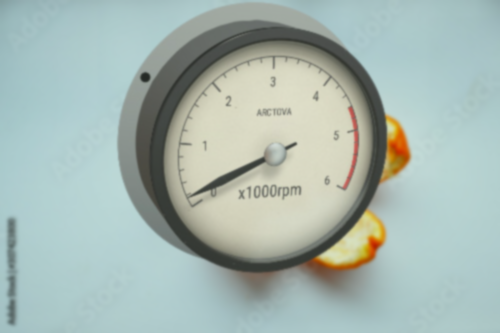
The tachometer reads 200 rpm
